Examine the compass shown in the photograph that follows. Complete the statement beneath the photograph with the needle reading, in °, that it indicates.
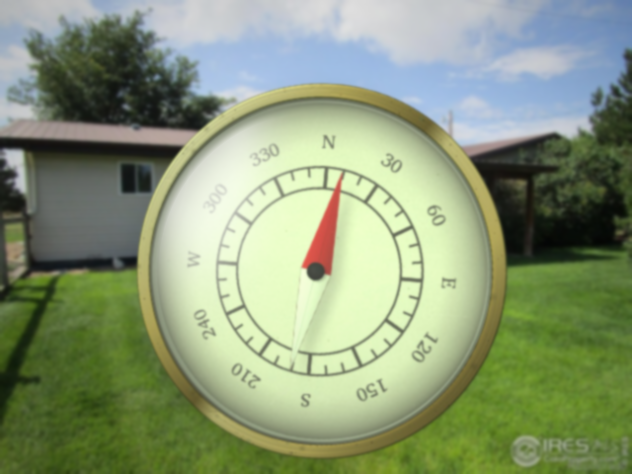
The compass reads 10 °
